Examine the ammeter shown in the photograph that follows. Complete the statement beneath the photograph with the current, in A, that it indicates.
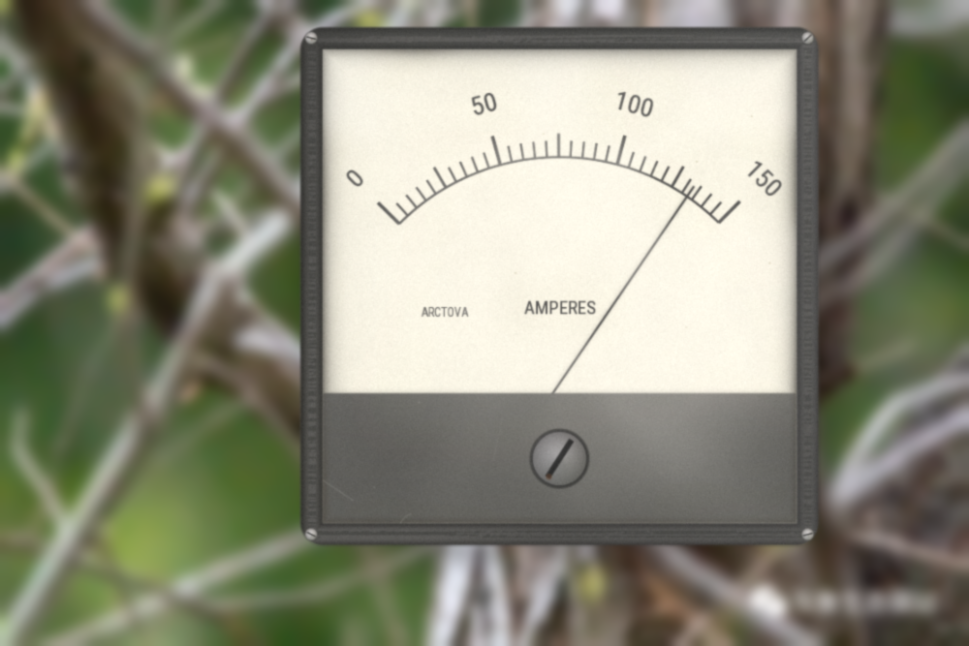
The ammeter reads 132.5 A
